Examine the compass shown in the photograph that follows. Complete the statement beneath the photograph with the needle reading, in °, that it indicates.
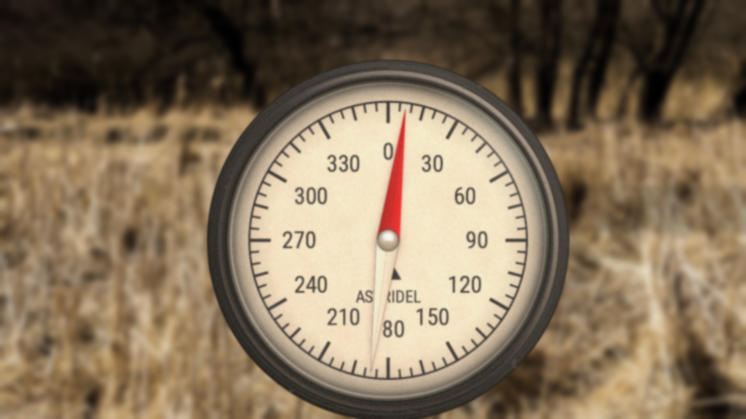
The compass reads 7.5 °
